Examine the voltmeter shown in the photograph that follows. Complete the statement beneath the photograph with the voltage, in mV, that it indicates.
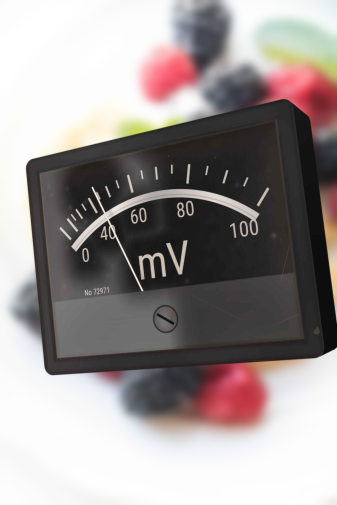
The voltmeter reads 45 mV
